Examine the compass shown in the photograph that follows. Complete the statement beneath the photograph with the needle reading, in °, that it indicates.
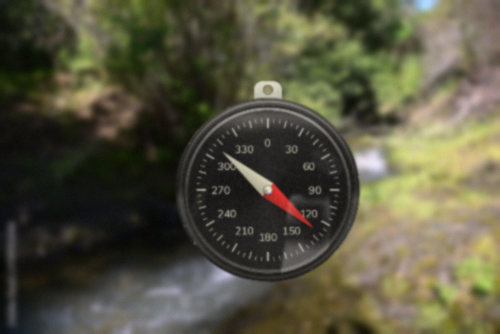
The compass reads 130 °
